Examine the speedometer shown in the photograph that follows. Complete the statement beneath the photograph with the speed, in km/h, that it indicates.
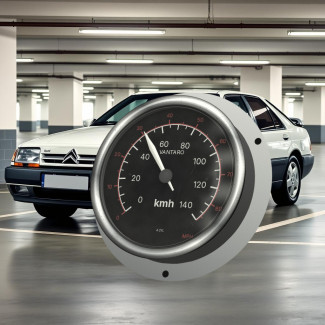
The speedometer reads 50 km/h
